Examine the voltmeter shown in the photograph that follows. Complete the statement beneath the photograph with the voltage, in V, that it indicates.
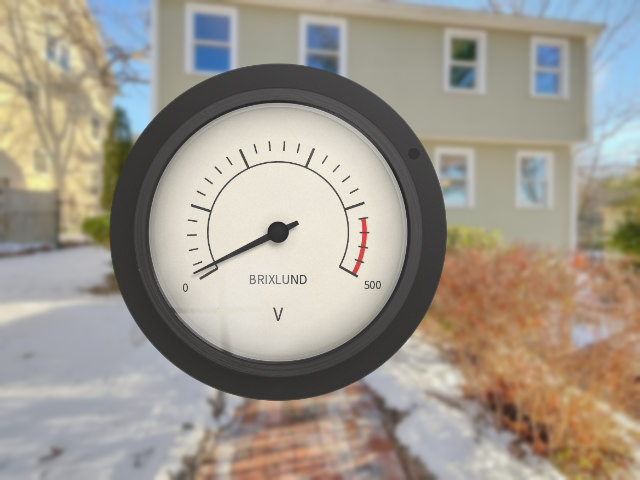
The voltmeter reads 10 V
